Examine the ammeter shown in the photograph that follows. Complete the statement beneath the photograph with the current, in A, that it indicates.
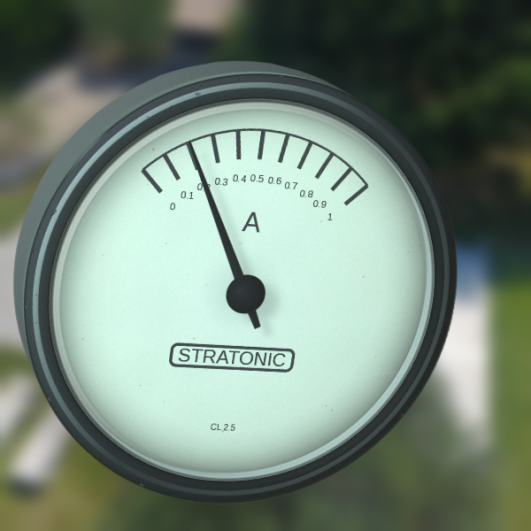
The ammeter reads 0.2 A
